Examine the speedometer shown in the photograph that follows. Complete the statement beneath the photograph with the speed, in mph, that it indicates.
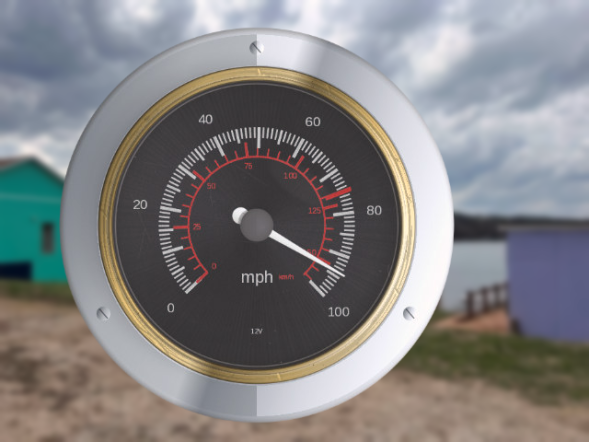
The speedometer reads 94 mph
